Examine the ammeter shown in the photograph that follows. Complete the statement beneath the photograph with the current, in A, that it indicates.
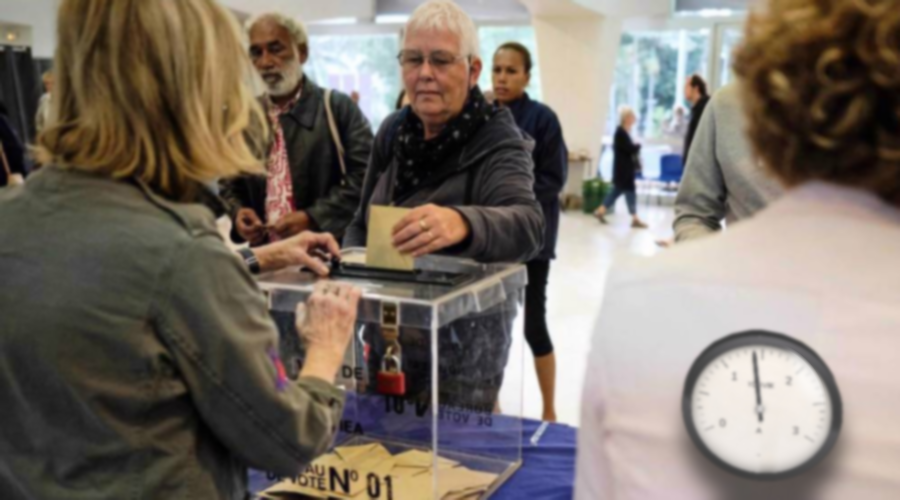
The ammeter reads 1.4 A
